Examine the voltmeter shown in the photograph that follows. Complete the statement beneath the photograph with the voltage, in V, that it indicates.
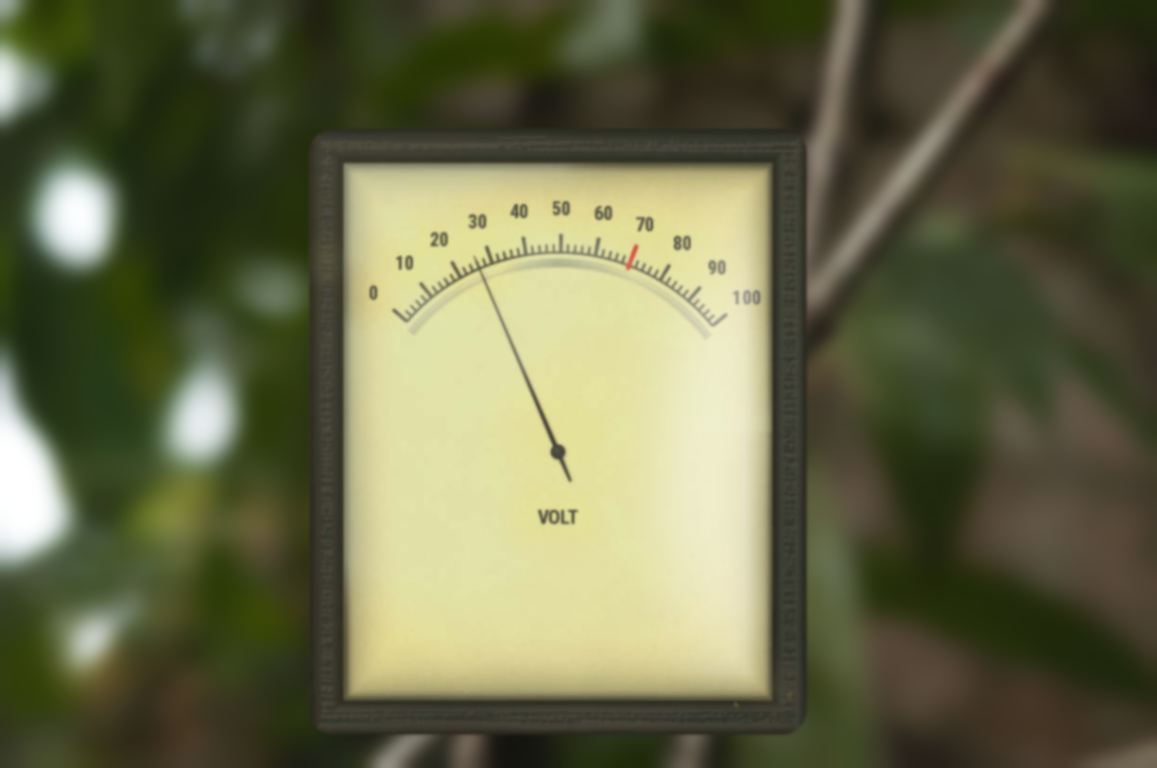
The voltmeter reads 26 V
